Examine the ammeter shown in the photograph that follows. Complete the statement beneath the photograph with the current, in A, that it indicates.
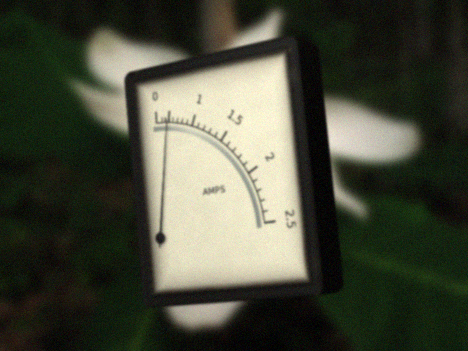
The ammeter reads 0.5 A
